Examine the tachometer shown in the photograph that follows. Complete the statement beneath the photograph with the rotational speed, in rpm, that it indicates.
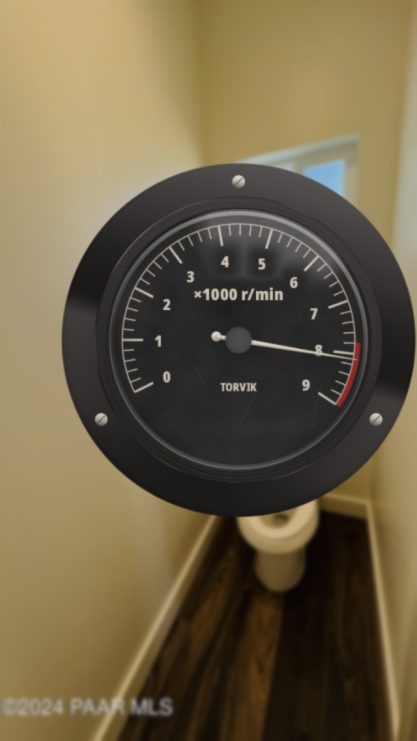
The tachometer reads 8100 rpm
